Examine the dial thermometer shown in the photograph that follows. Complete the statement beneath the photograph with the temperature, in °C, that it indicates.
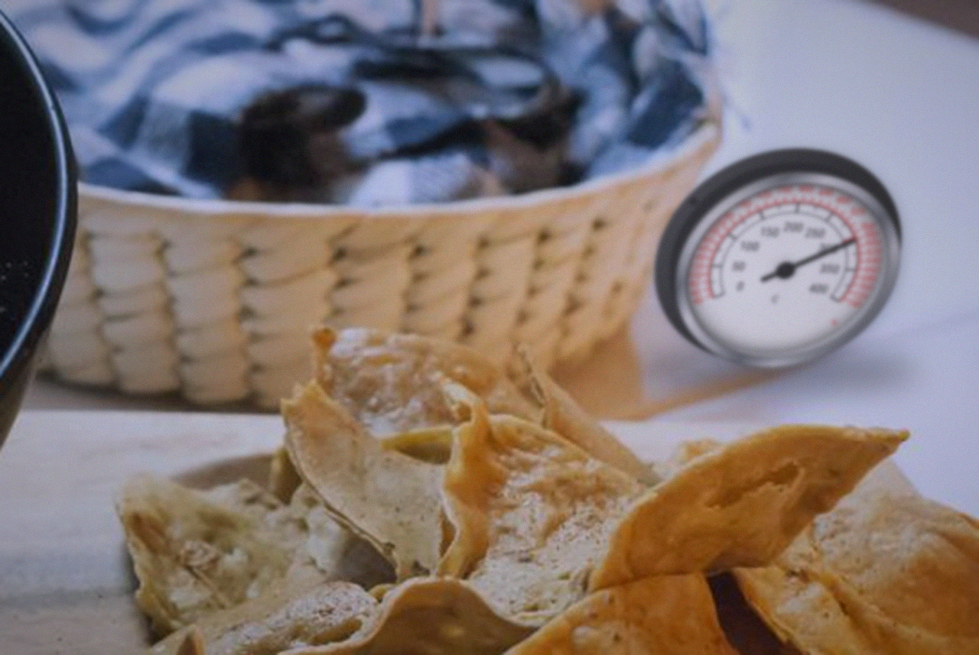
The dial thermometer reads 300 °C
